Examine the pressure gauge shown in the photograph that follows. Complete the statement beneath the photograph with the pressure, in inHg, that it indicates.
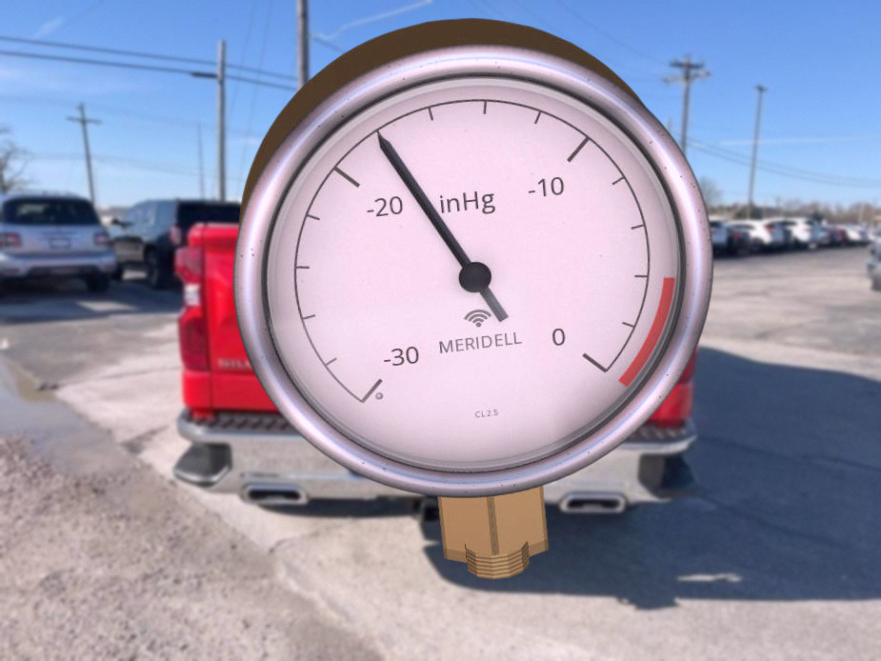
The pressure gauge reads -18 inHg
